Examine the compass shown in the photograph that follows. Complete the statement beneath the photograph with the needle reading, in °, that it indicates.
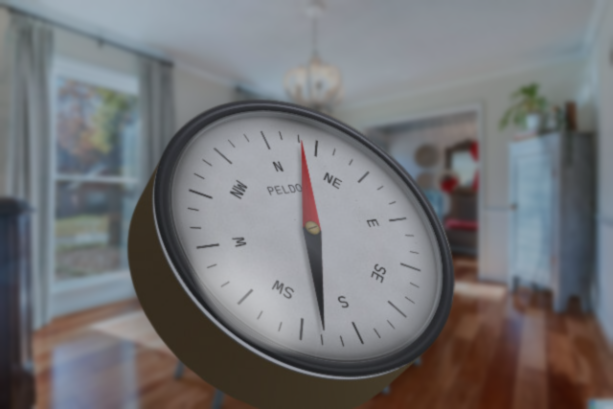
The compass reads 20 °
